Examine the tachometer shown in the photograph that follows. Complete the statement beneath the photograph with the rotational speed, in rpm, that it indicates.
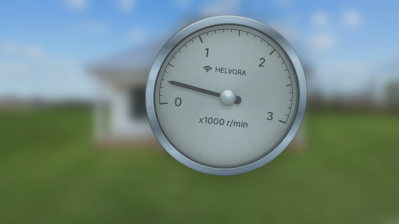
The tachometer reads 300 rpm
